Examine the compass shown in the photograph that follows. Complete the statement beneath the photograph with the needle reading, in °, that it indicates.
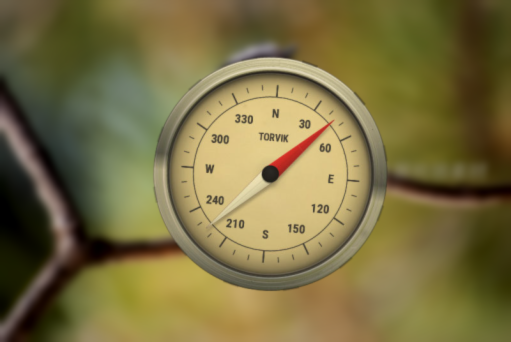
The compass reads 45 °
